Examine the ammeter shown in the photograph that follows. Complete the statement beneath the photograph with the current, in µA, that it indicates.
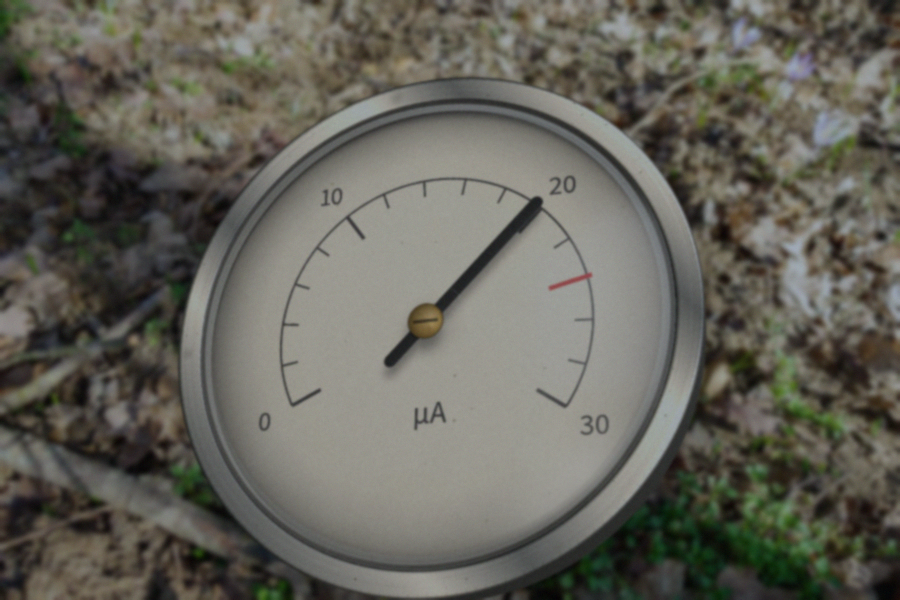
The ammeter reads 20 µA
